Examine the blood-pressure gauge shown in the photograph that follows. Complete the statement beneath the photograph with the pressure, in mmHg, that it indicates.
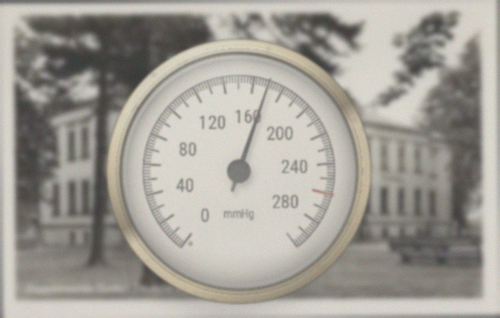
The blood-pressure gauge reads 170 mmHg
